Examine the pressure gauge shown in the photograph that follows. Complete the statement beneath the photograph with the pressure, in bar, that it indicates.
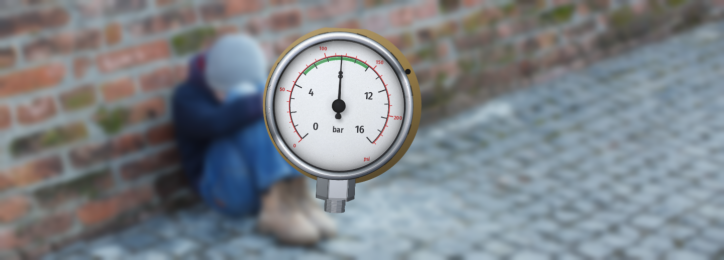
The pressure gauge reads 8 bar
